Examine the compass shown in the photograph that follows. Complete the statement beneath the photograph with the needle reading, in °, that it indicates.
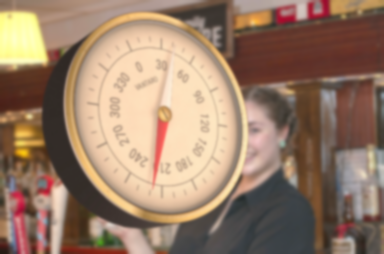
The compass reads 220 °
